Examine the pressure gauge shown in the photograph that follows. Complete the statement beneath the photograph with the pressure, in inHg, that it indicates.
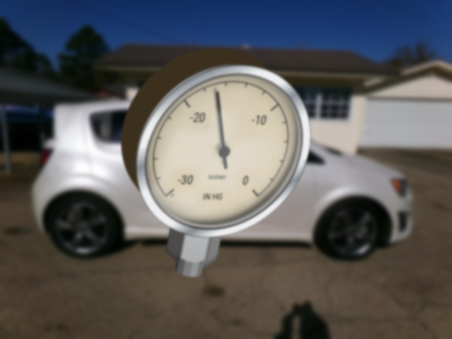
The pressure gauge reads -17 inHg
